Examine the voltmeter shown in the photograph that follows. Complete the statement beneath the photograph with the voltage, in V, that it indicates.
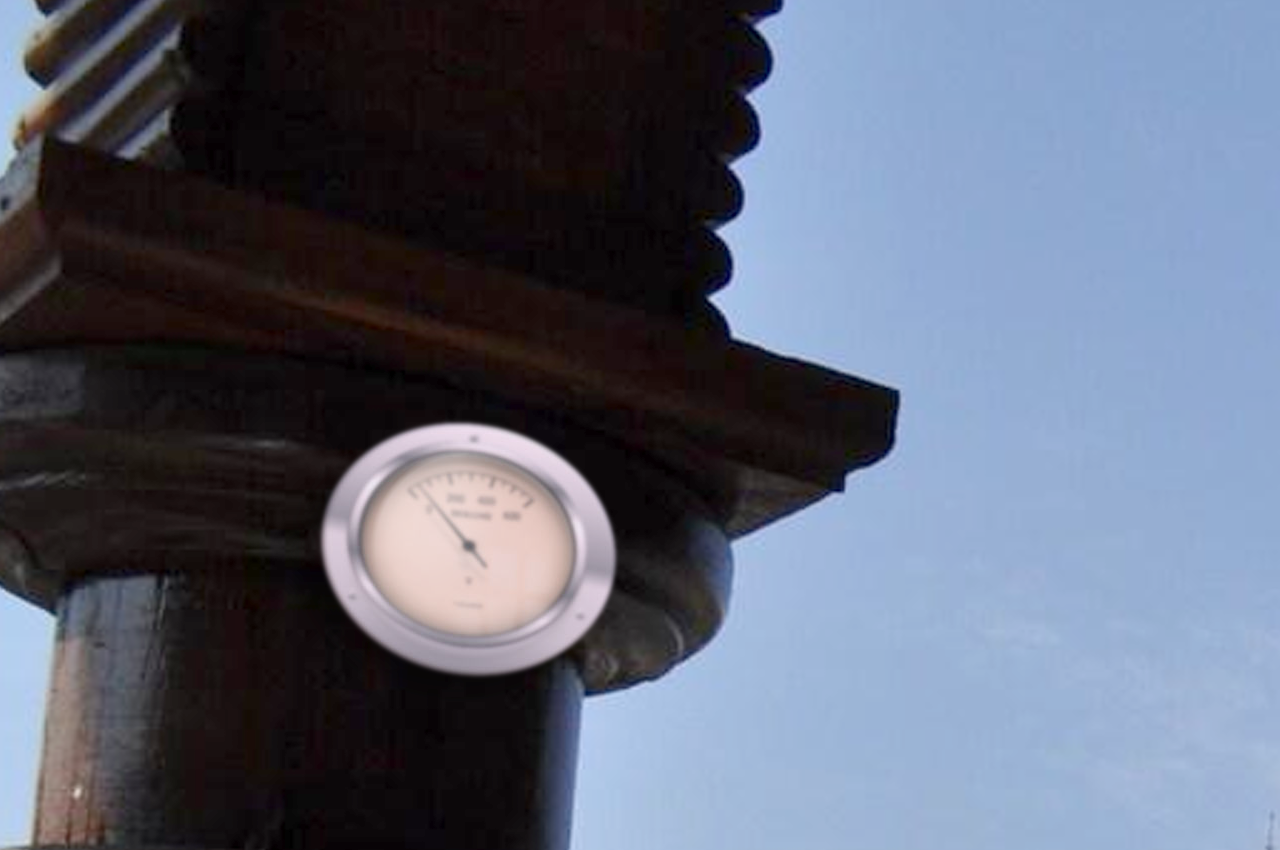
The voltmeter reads 50 V
